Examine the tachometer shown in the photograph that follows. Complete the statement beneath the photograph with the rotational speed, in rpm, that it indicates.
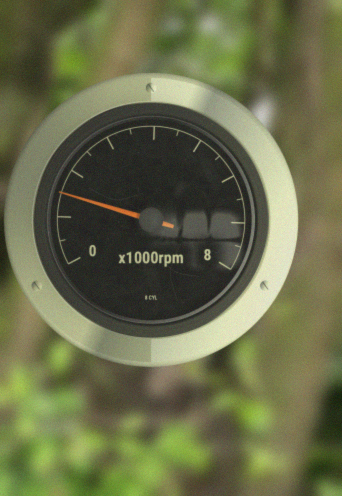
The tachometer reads 1500 rpm
